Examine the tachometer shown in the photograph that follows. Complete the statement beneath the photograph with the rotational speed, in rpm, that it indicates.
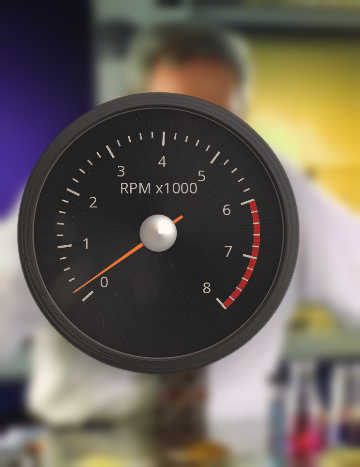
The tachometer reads 200 rpm
